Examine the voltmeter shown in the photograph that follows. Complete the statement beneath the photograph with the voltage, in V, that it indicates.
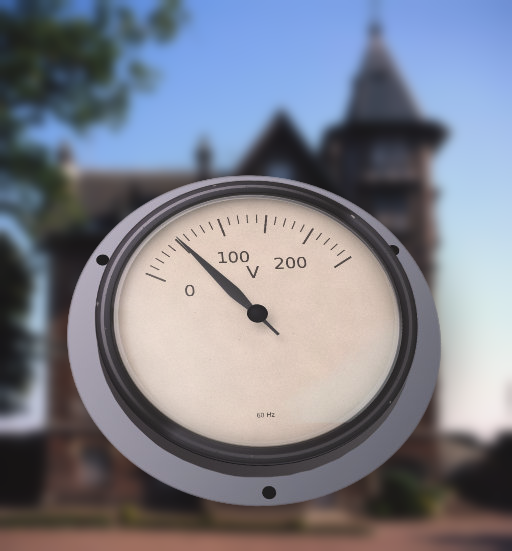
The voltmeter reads 50 V
